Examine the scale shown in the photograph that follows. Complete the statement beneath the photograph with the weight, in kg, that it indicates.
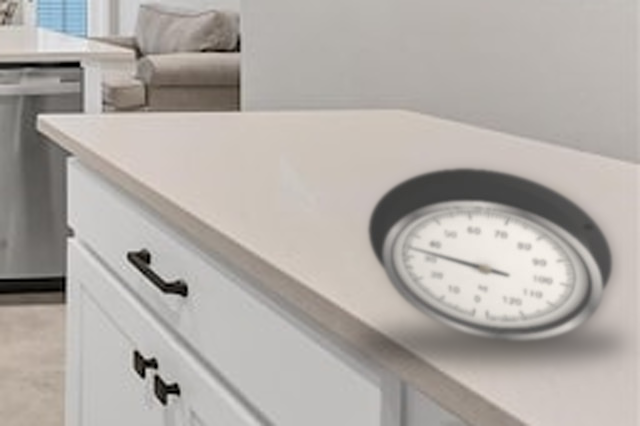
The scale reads 35 kg
